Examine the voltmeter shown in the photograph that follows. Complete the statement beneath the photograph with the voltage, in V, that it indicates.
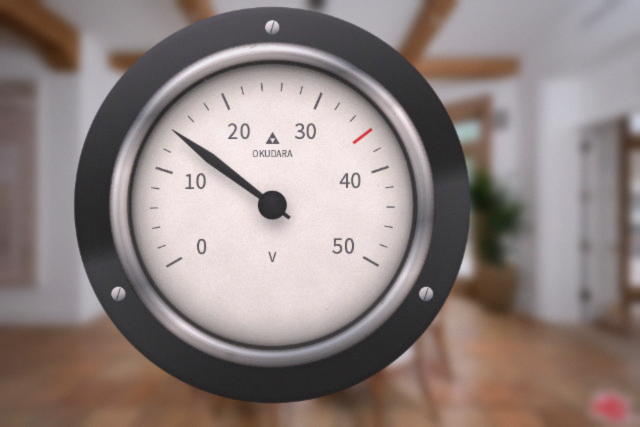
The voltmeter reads 14 V
